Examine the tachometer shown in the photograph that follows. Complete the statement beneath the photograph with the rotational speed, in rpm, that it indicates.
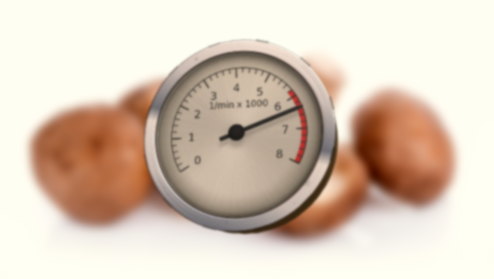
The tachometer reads 6400 rpm
